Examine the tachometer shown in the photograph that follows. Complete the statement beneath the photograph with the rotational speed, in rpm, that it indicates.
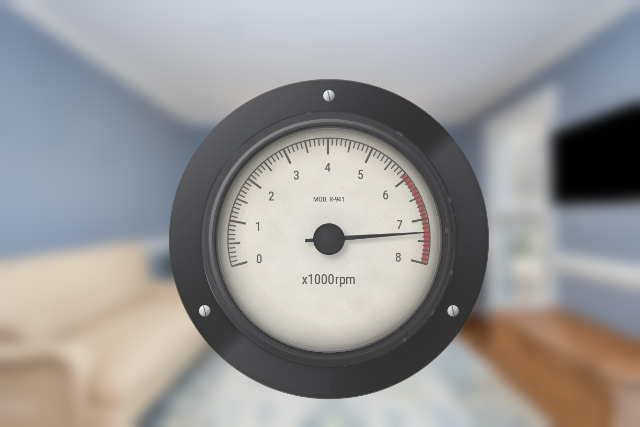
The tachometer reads 7300 rpm
